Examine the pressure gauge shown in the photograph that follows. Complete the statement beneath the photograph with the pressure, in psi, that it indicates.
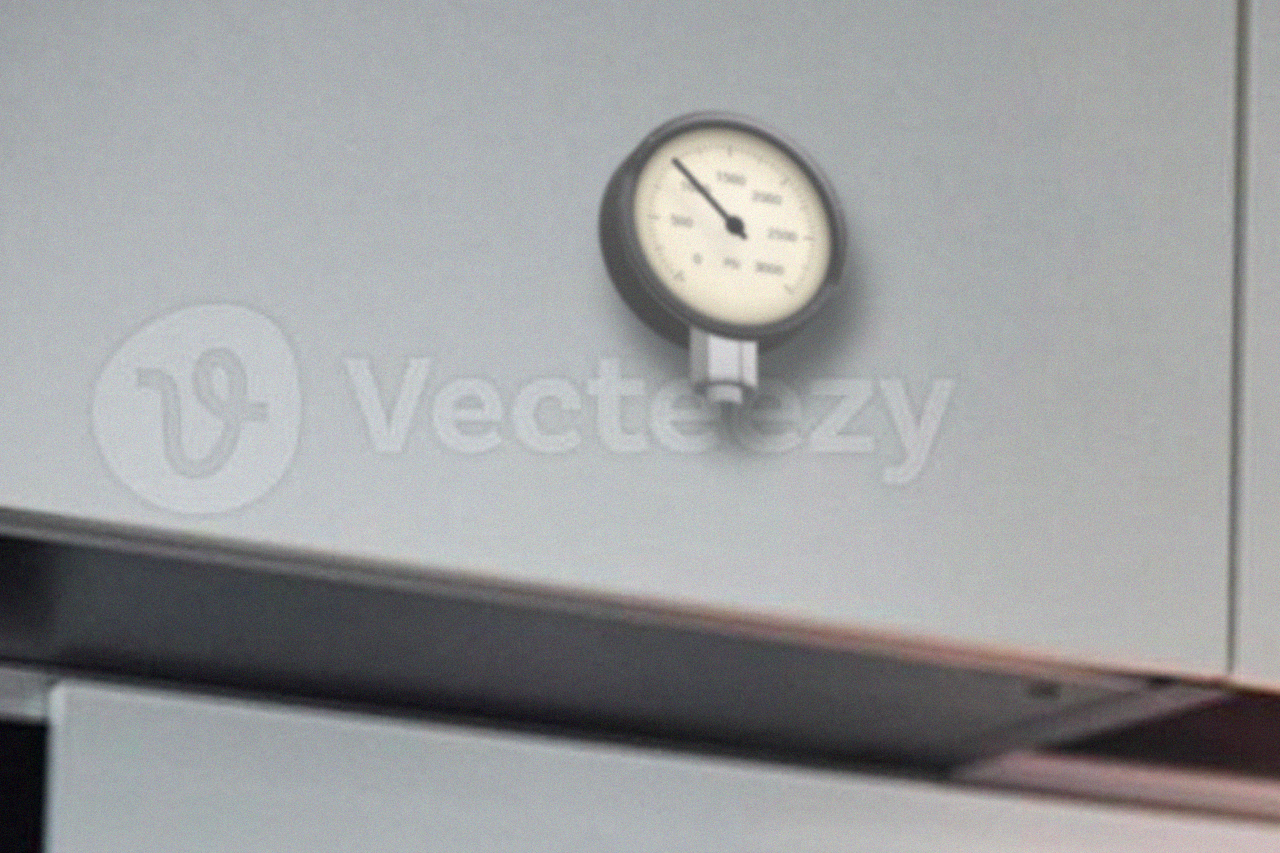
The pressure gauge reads 1000 psi
